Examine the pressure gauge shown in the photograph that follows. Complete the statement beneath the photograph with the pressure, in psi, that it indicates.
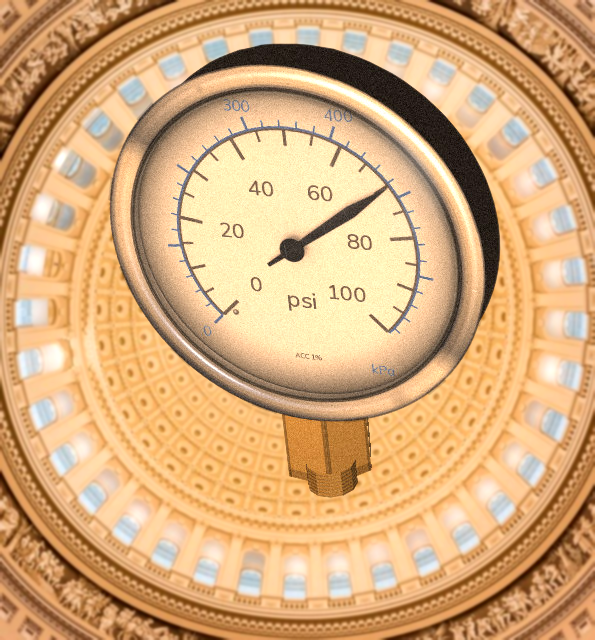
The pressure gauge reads 70 psi
